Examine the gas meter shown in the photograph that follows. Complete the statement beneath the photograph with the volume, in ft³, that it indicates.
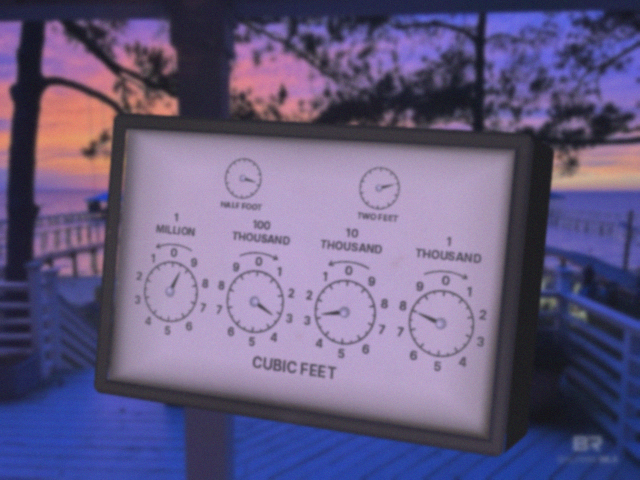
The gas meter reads 932800 ft³
